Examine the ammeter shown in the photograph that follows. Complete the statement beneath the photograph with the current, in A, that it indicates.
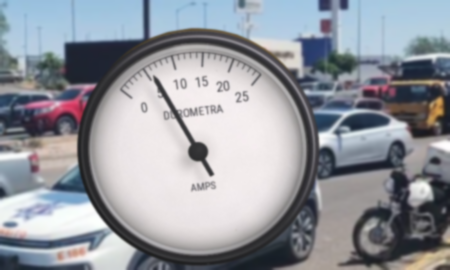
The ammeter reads 6 A
